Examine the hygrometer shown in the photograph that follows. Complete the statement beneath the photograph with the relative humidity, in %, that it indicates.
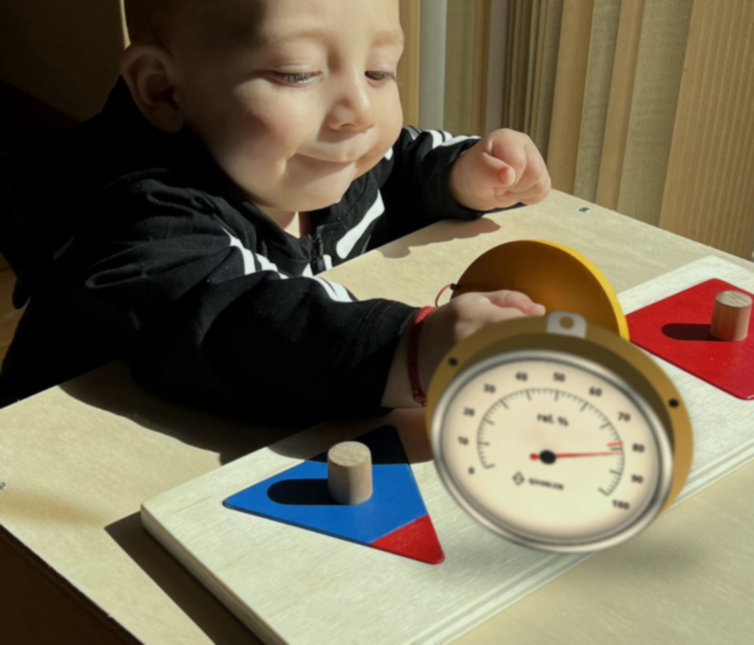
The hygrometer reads 80 %
